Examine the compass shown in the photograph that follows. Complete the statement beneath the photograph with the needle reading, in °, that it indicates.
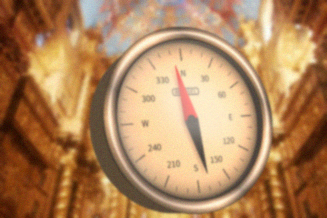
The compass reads 350 °
